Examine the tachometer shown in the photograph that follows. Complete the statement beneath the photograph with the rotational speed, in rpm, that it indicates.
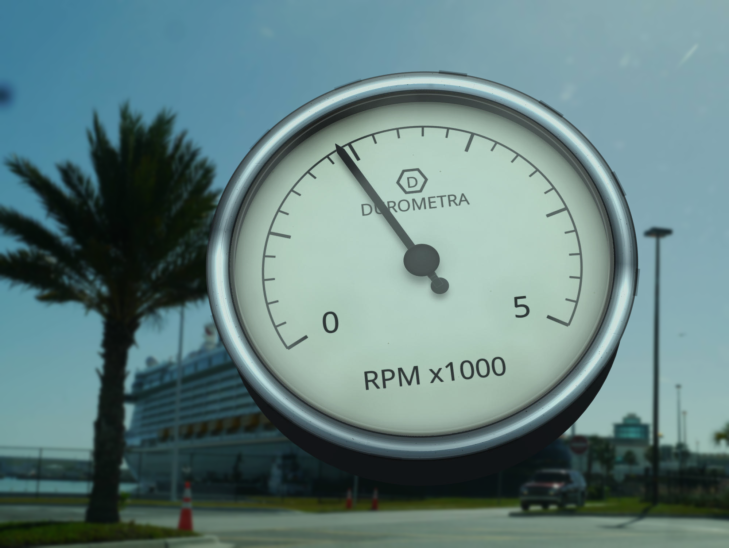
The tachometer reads 1900 rpm
